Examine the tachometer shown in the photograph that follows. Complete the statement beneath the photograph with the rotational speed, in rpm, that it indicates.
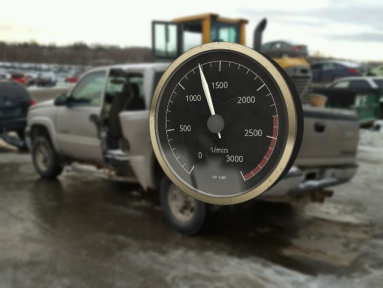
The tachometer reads 1300 rpm
